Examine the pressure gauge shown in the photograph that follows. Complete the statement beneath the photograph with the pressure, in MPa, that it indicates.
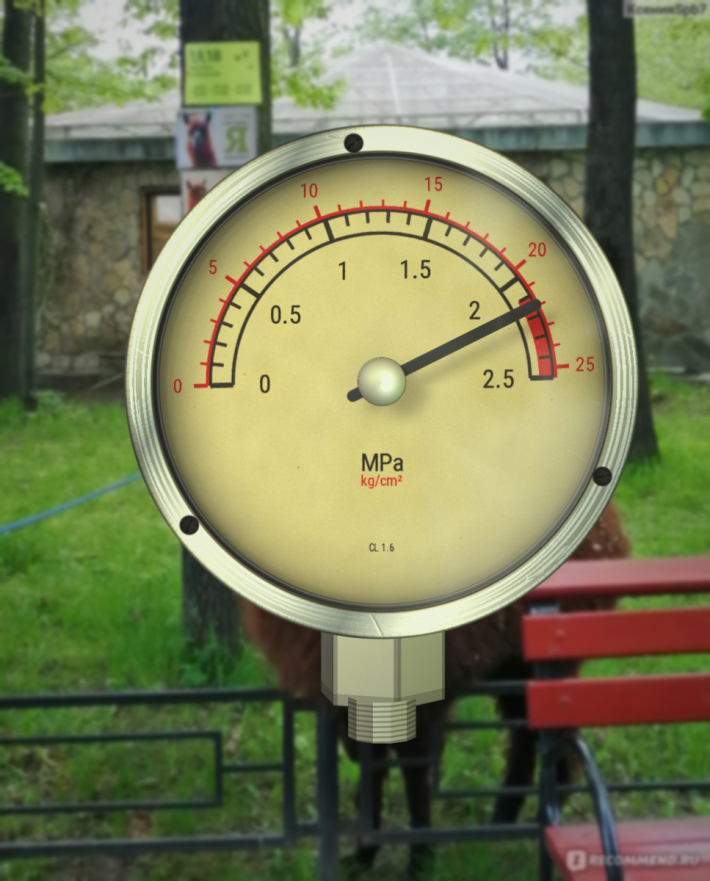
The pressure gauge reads 2.15 MPa
